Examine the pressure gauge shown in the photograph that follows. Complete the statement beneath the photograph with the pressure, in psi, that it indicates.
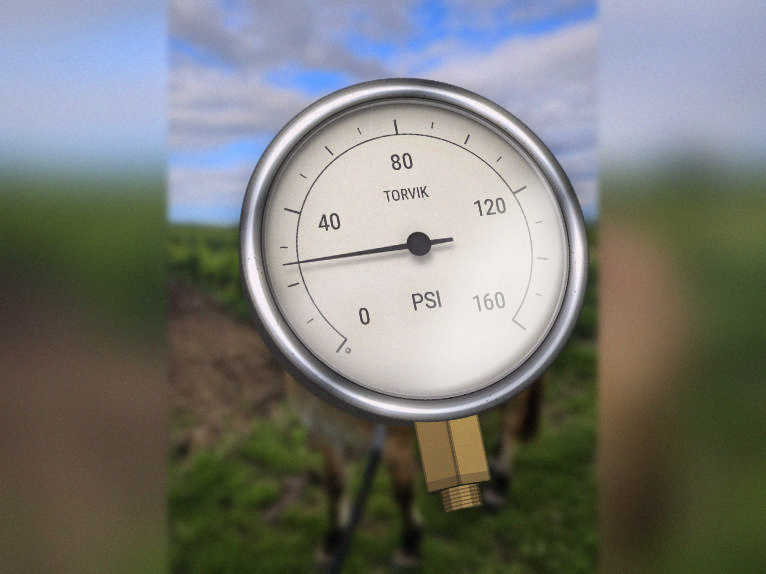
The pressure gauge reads 25 psi
